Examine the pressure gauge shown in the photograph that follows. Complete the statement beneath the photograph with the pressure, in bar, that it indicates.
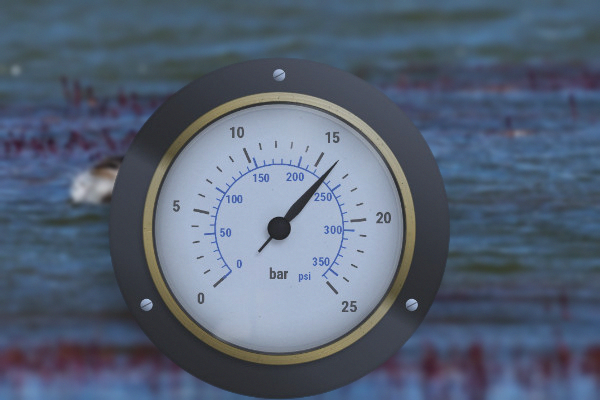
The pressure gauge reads 16 bar
